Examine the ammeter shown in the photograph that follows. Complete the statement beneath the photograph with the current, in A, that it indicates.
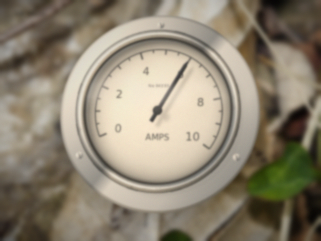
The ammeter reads 6 A
